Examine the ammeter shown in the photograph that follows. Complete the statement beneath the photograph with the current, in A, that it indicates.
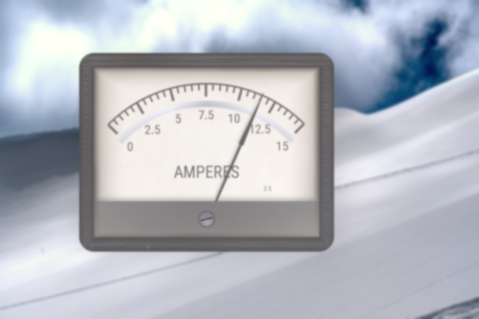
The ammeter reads 11.5 A
